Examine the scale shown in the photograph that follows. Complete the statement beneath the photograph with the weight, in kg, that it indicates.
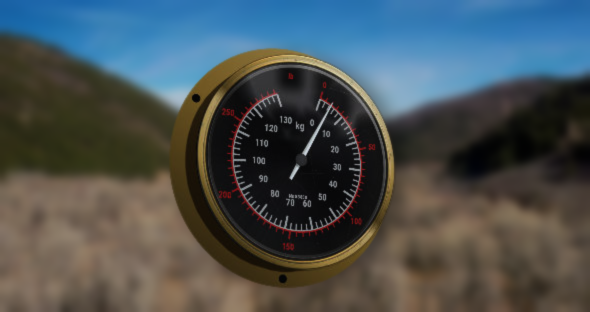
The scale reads 4 kg
